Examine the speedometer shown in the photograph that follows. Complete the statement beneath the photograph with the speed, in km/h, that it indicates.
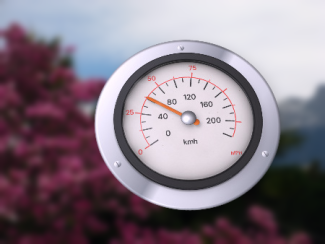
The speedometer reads 60 km/h
